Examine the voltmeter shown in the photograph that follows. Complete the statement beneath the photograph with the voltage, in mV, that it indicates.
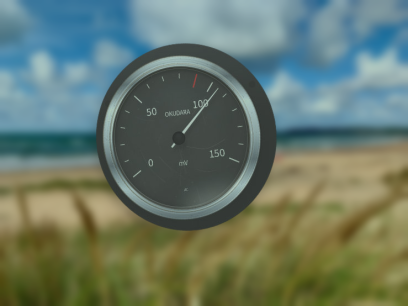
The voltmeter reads 105 mV
